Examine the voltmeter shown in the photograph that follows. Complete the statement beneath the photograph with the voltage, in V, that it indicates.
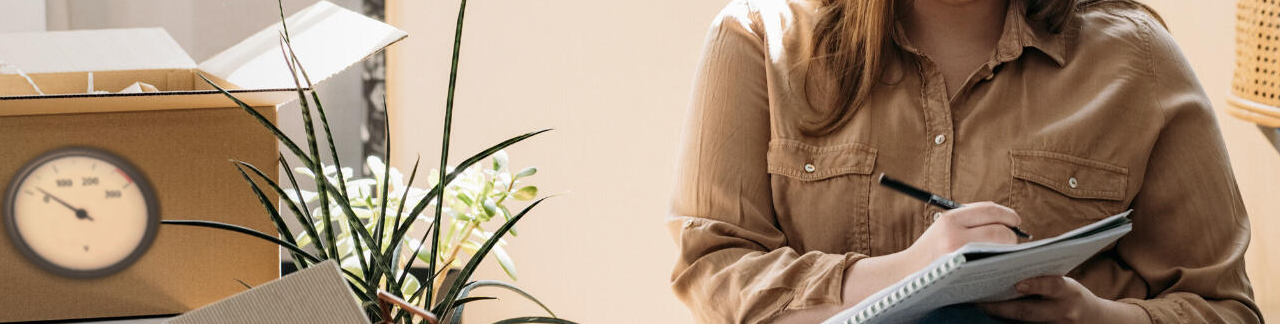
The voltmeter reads 25 V
